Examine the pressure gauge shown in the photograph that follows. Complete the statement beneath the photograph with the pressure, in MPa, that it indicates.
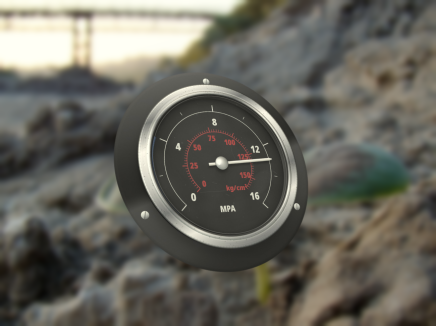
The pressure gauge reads 13 MPa
